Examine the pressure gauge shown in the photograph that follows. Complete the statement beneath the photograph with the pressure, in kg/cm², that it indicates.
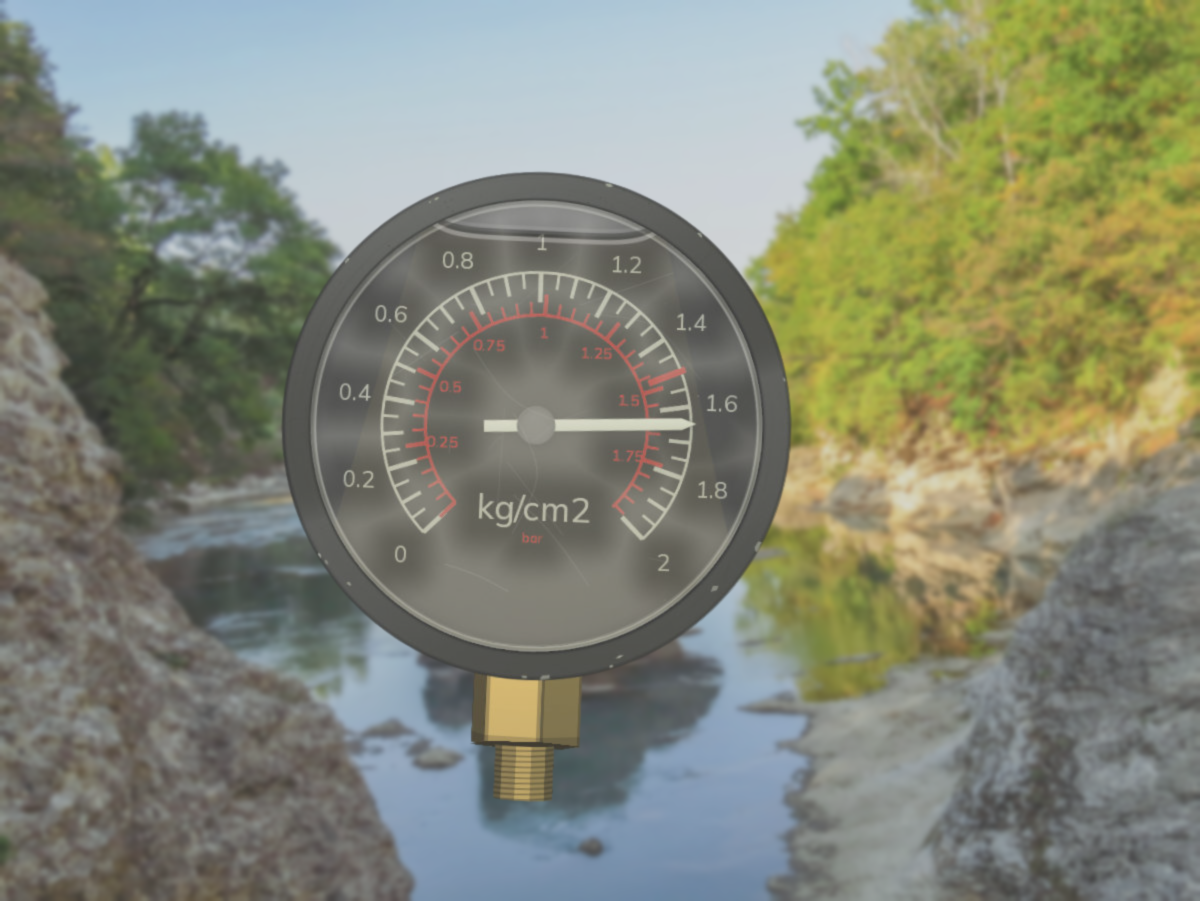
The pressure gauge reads 1.65 kg/cm²
